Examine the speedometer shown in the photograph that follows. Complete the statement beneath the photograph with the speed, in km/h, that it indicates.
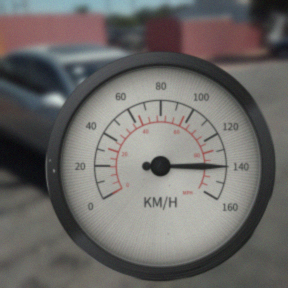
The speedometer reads 140 km/h
